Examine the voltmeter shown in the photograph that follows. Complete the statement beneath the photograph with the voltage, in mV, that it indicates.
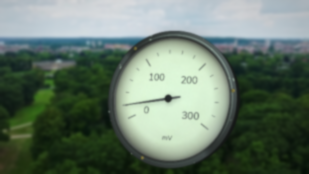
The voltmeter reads 20 mV
